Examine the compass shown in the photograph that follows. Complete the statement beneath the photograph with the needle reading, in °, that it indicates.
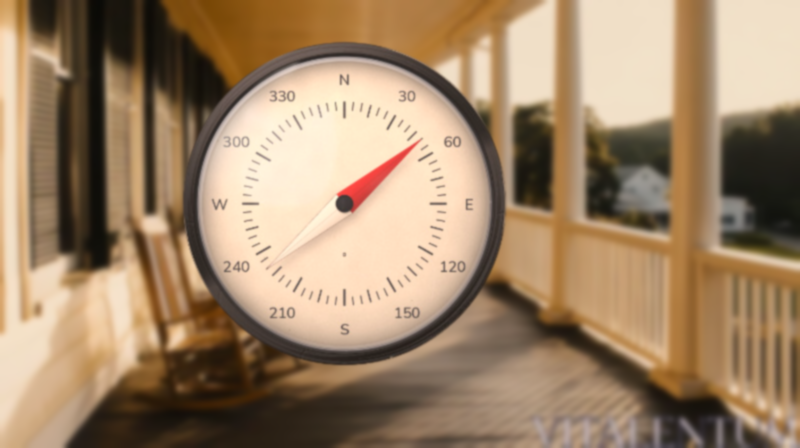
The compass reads 50 °
